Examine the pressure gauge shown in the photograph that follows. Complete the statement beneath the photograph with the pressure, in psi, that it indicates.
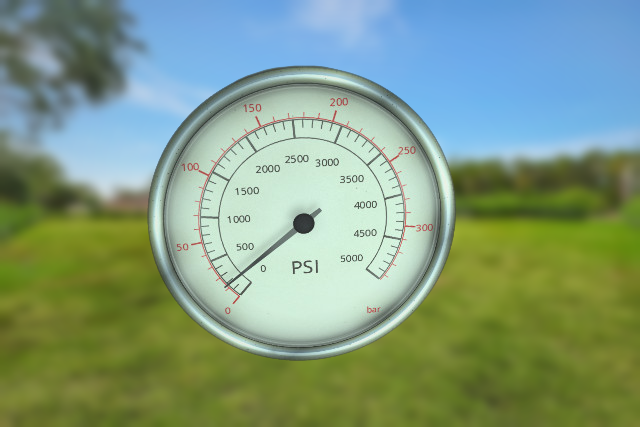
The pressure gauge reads 200 psi
